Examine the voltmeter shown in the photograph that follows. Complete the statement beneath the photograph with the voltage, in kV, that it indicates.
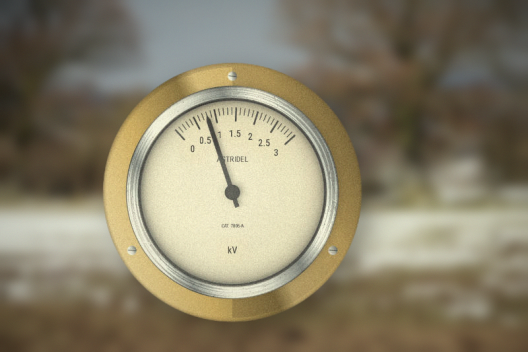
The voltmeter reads 0.8 kV
